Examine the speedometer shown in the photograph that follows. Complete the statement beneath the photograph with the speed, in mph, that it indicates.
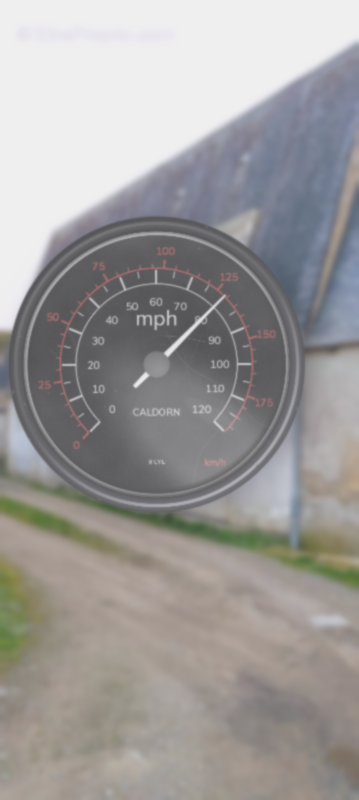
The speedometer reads 80 mph
